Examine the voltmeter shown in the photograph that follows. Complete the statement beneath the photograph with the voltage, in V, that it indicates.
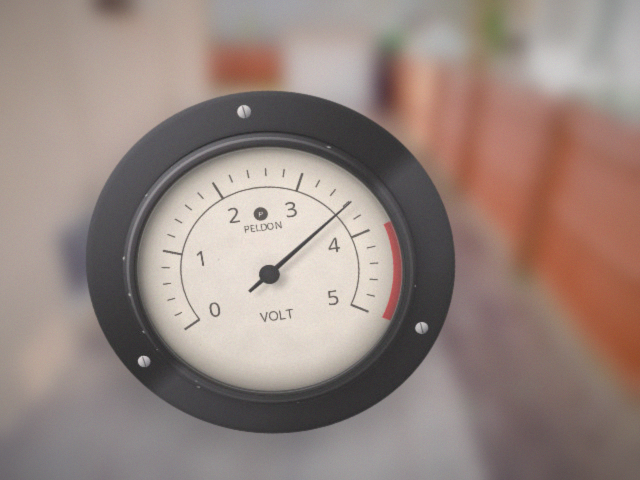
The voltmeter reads 3.6 V
